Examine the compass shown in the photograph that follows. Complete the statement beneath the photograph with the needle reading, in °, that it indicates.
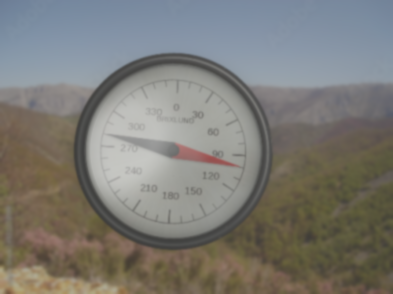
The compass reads 100 °
